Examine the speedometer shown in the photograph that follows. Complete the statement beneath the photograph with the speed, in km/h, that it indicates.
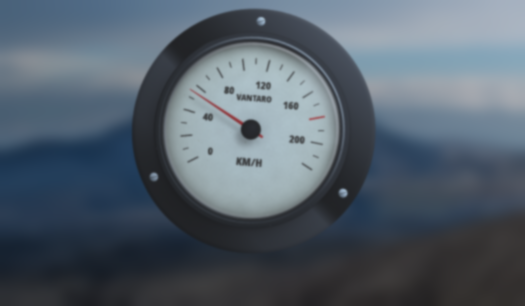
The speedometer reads 55 km/h
